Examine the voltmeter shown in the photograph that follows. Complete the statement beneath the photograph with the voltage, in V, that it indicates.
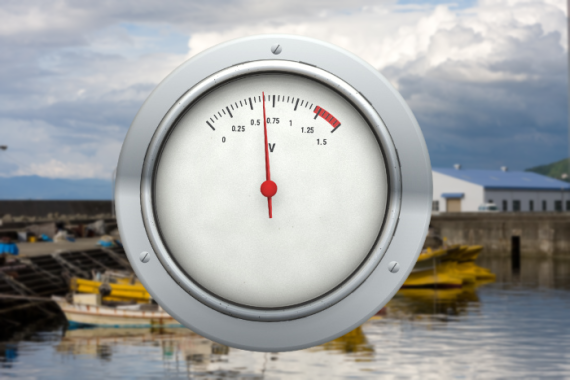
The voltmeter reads 0.65 V
